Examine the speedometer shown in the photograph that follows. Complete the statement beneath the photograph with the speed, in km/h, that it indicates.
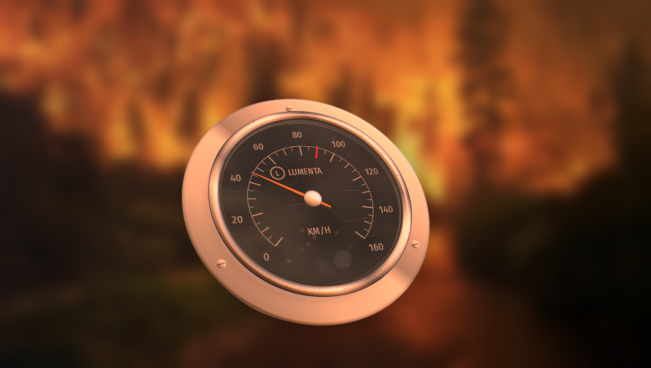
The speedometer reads 45 km/h
